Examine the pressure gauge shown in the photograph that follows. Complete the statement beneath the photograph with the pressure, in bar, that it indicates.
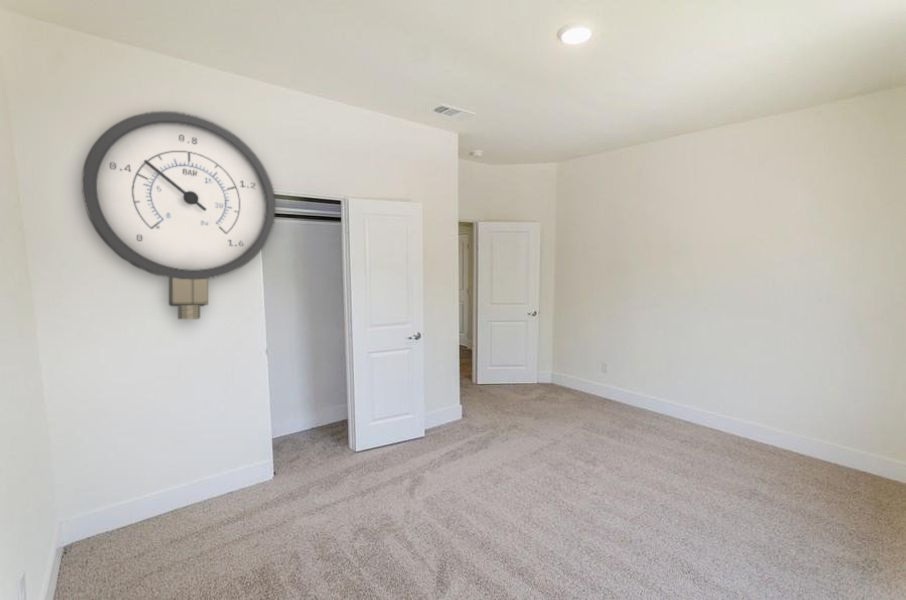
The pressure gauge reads 0.5 bar
